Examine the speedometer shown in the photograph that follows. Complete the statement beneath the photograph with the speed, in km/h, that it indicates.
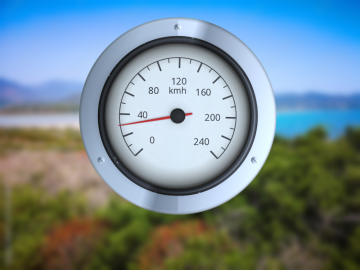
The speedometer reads 30 km/h
